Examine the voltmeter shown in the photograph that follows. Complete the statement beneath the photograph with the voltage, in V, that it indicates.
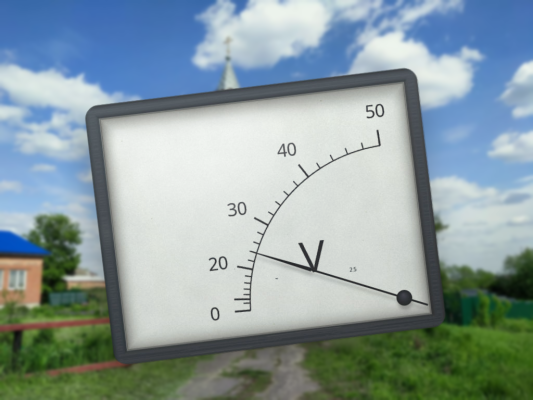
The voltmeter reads 24 V
